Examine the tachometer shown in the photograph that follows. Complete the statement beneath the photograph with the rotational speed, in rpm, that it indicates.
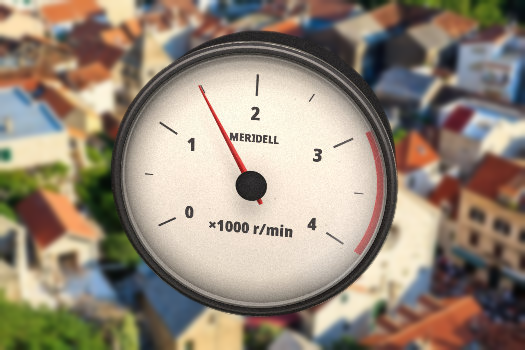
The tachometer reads 1500 rpm
